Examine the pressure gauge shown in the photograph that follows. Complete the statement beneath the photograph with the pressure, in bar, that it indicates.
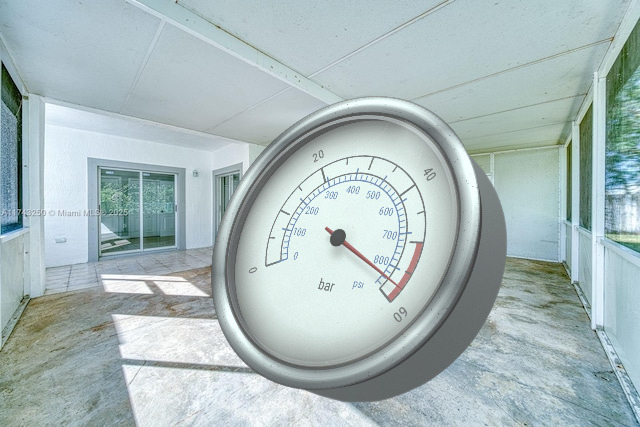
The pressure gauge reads 57.5 bar
